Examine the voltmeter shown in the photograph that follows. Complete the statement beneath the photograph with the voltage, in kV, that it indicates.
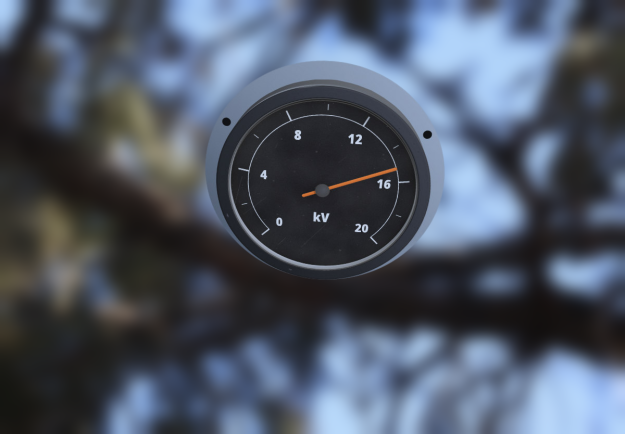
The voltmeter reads 15 kV
